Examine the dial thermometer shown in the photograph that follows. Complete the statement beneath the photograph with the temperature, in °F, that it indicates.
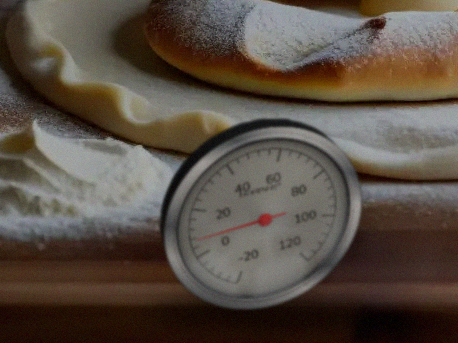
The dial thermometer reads 8 °F
